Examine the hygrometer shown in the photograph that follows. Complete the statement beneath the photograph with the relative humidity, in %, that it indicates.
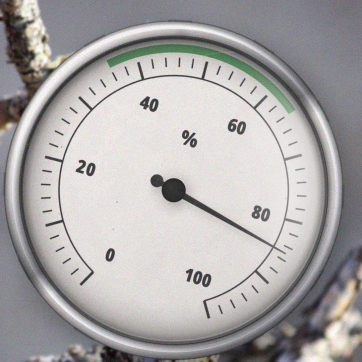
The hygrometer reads 85 %
